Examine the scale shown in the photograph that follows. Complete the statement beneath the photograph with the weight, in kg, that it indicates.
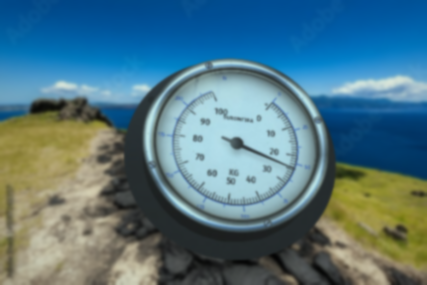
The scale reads 25 kg
